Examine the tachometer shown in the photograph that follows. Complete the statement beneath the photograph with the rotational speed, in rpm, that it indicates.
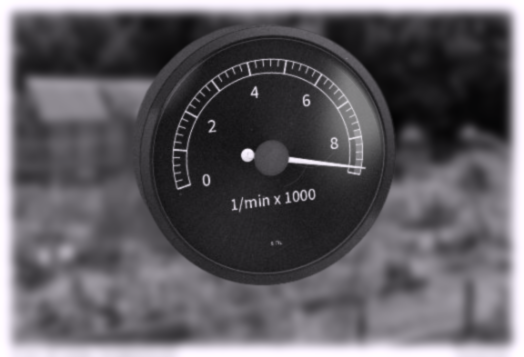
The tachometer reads 8800 rpm
